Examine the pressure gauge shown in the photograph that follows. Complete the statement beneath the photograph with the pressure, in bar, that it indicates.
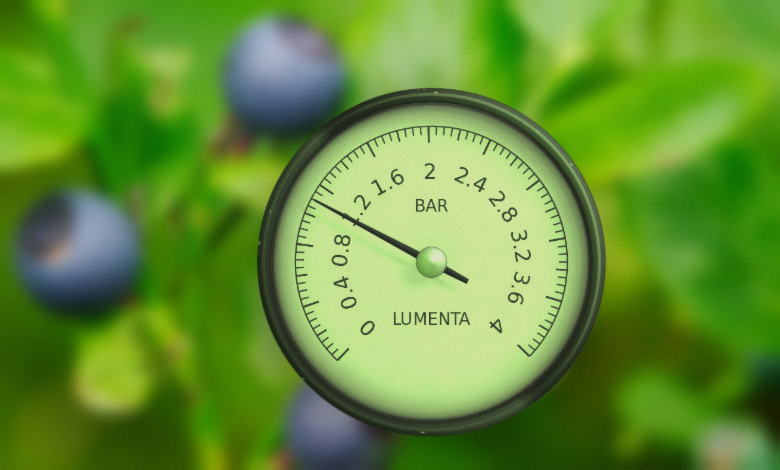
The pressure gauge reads 1.1 bar
